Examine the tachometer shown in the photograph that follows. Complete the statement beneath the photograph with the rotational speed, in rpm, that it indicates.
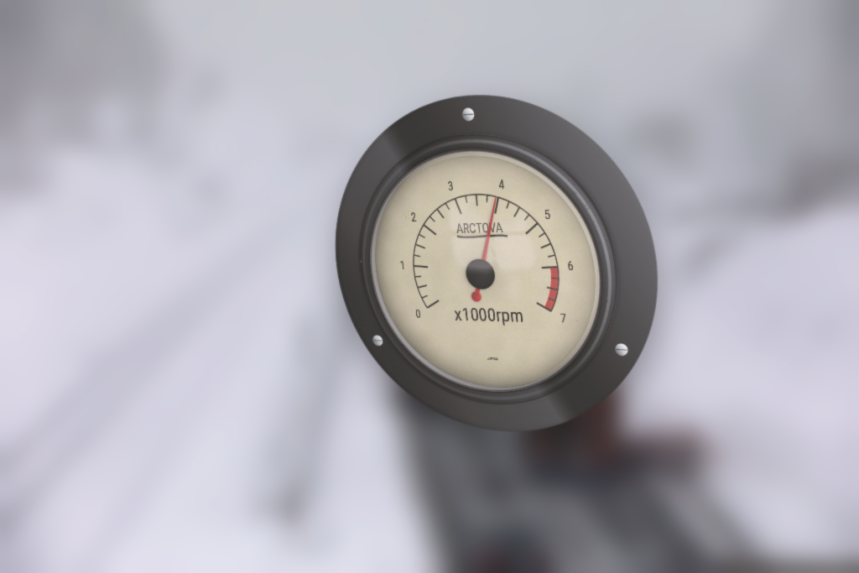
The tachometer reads 4000 rpm
